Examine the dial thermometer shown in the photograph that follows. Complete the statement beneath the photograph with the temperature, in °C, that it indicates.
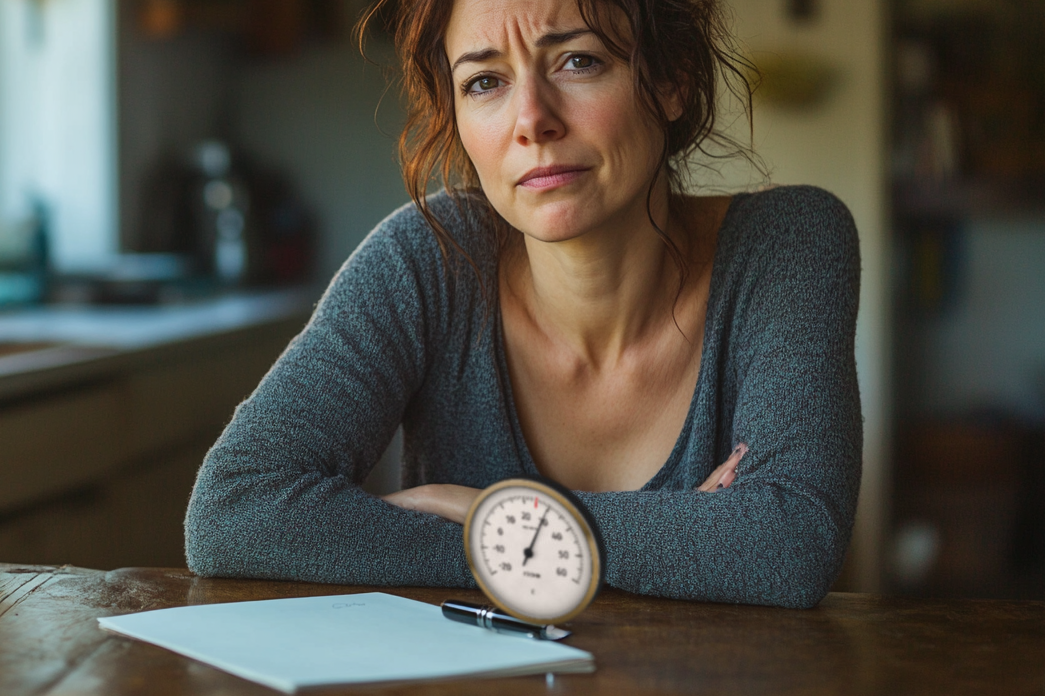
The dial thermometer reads 30 °C
